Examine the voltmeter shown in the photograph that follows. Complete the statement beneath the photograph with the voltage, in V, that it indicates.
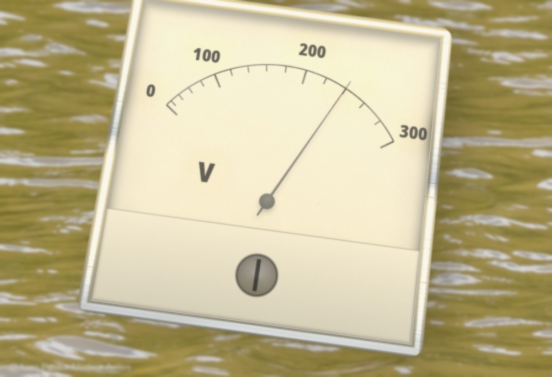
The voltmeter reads 240 V
